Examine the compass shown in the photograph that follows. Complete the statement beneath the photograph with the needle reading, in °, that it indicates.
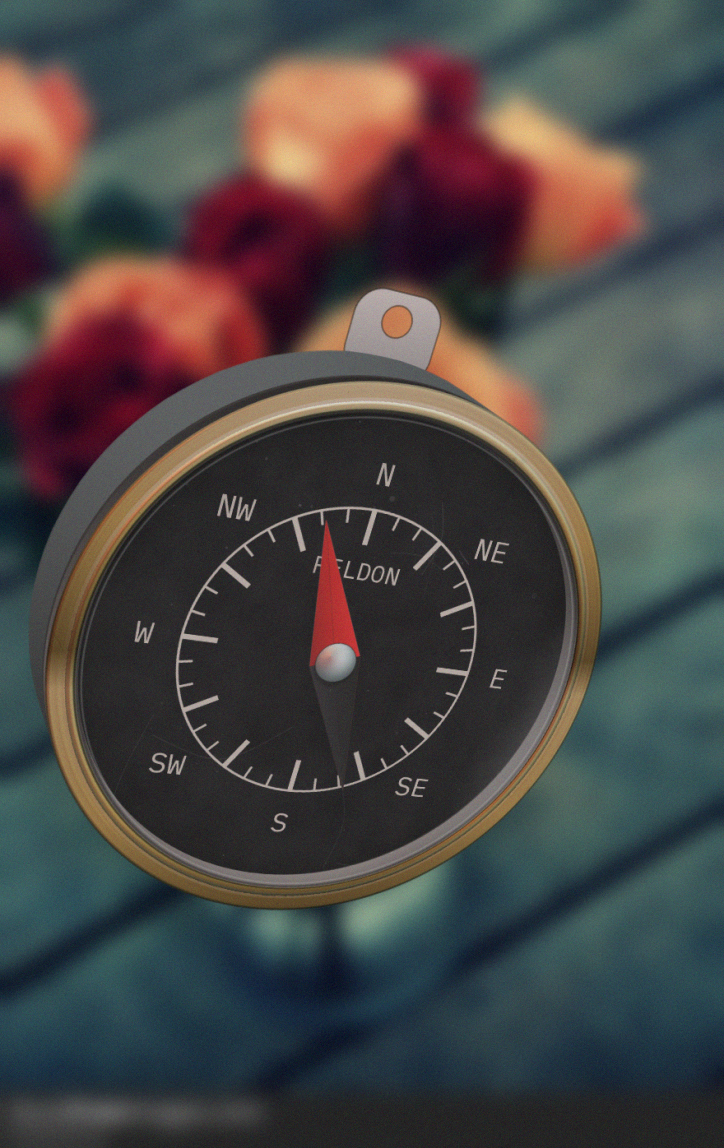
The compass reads 340 °
